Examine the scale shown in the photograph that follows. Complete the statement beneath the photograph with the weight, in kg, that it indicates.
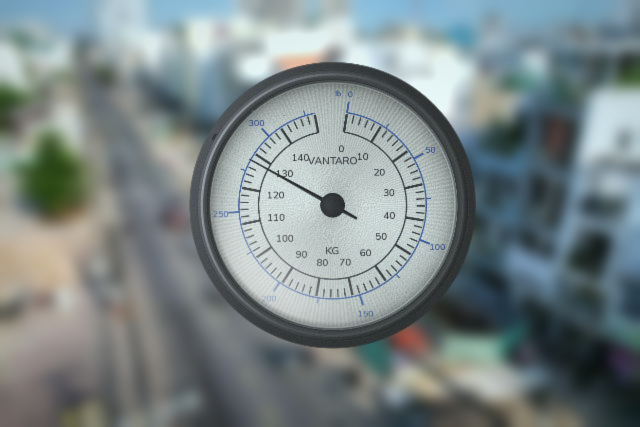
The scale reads 128 kg
